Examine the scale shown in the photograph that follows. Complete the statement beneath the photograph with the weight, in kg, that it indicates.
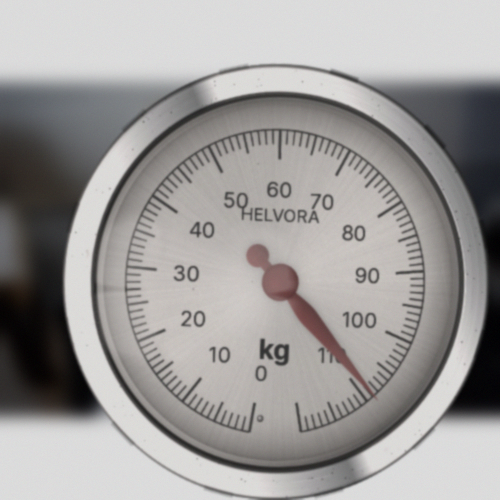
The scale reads 109 kg
